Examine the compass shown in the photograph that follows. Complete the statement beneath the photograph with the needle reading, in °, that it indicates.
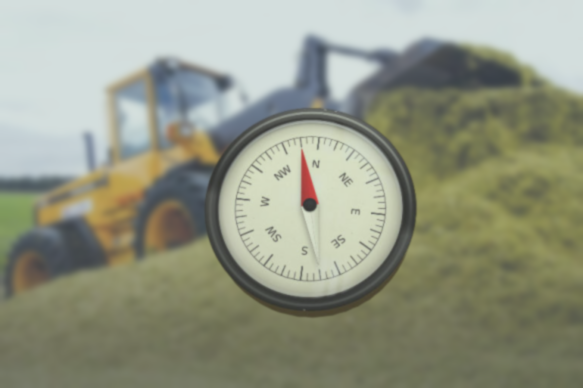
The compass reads 345 °
